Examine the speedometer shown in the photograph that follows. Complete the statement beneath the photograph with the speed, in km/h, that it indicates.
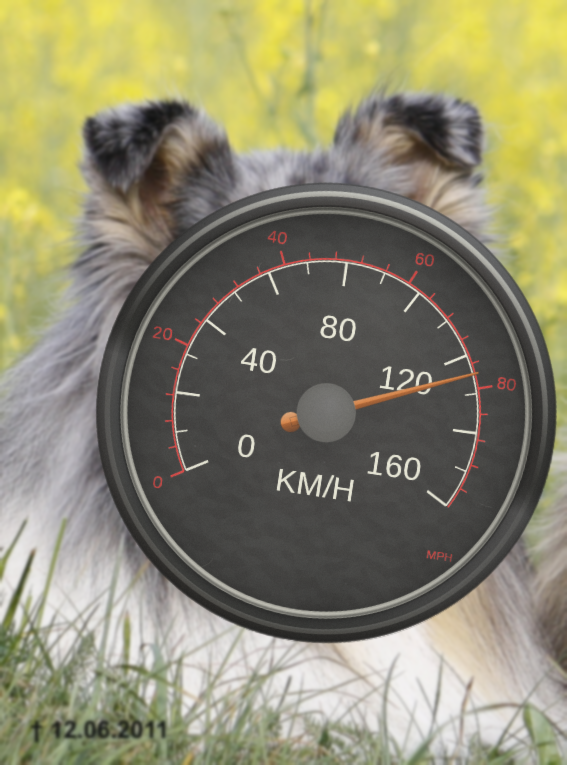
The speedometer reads 125 km/h
